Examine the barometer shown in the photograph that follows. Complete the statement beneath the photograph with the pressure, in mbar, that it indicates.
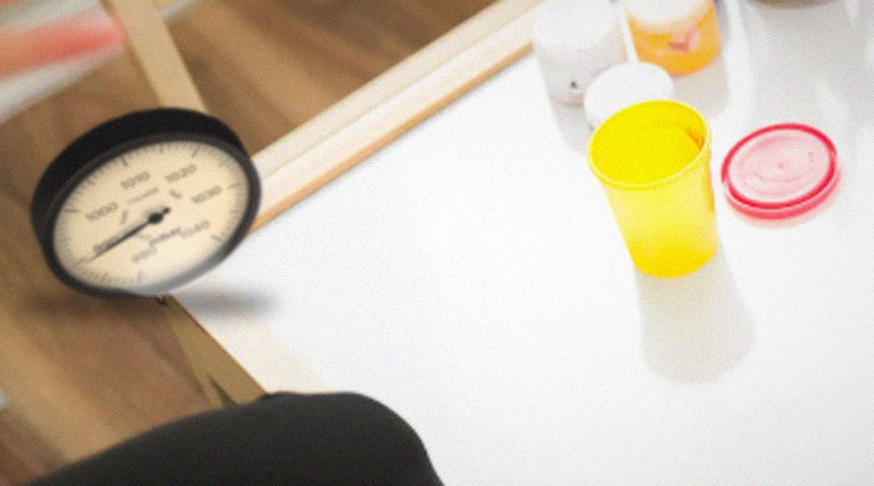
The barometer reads 990 mbar
